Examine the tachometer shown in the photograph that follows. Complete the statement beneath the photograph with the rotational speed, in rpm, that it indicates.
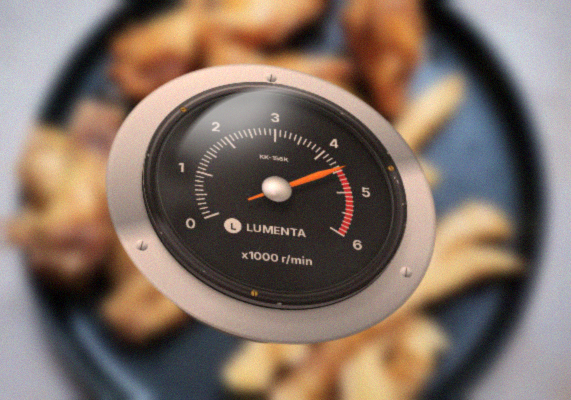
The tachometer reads 4500 rpm
